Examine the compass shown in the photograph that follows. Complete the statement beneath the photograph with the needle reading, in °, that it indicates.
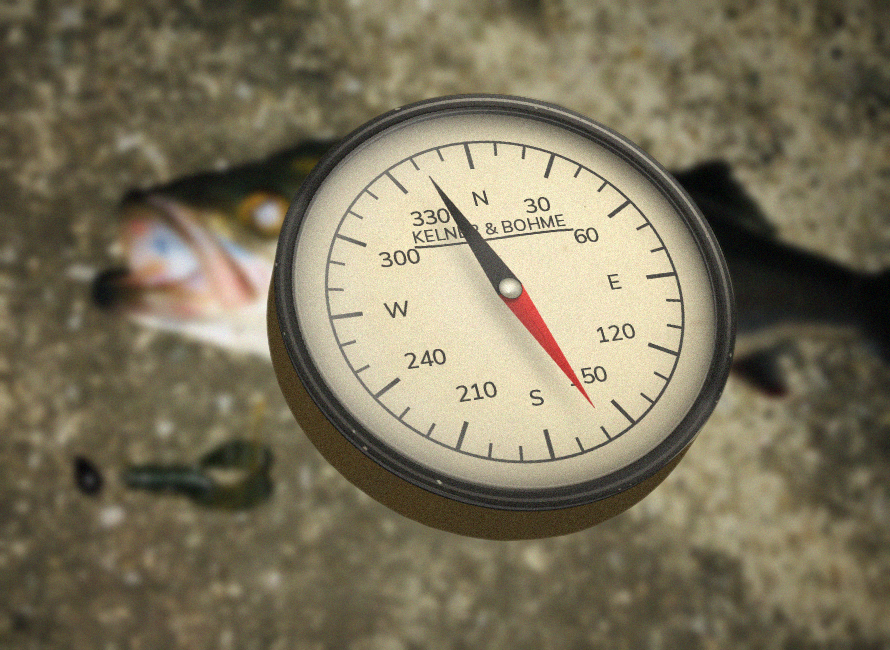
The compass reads 160 °
